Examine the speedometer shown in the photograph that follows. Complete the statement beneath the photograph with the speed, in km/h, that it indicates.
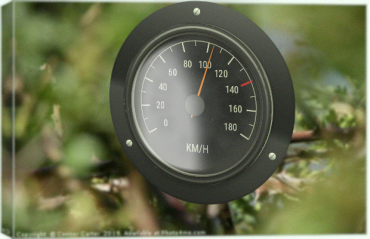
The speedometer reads 105 km/h
